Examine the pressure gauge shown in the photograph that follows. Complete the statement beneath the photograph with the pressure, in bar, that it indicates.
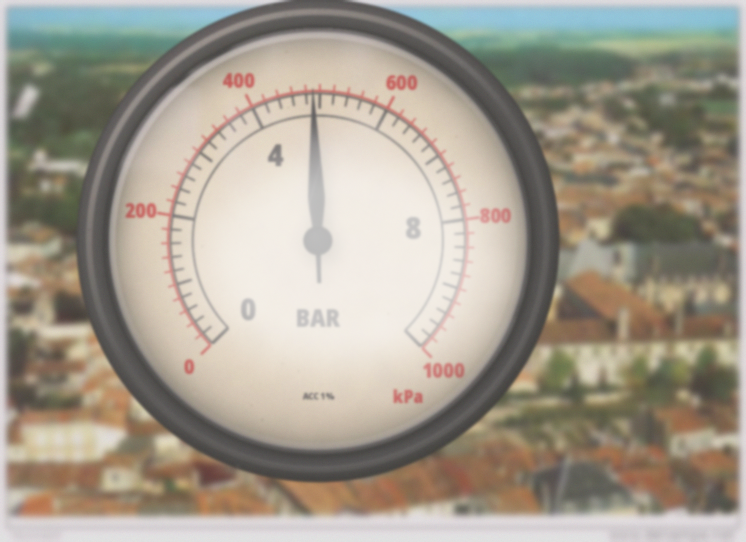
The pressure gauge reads 4.9 bar
